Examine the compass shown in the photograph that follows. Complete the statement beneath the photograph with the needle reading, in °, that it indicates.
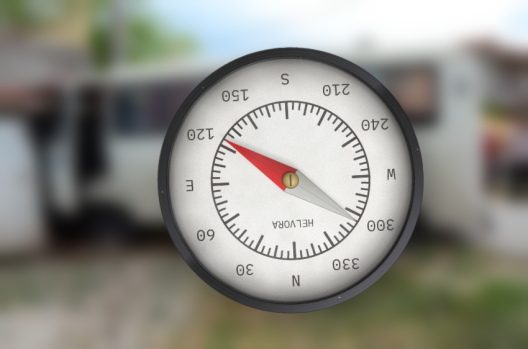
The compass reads 125 °
